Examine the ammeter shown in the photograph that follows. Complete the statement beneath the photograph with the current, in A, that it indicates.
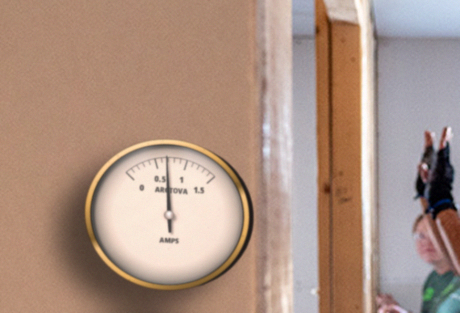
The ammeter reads 0.7 A
